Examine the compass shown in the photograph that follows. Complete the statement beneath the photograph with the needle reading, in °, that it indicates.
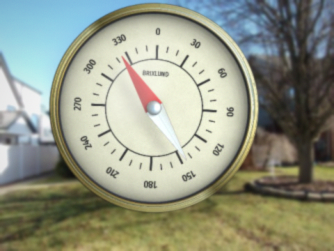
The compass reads 325 °
